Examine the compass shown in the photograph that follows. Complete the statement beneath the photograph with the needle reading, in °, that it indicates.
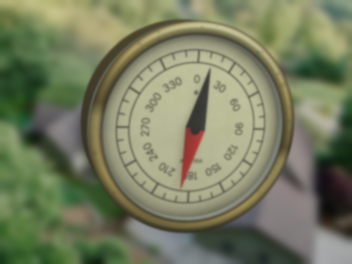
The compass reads 190 °
